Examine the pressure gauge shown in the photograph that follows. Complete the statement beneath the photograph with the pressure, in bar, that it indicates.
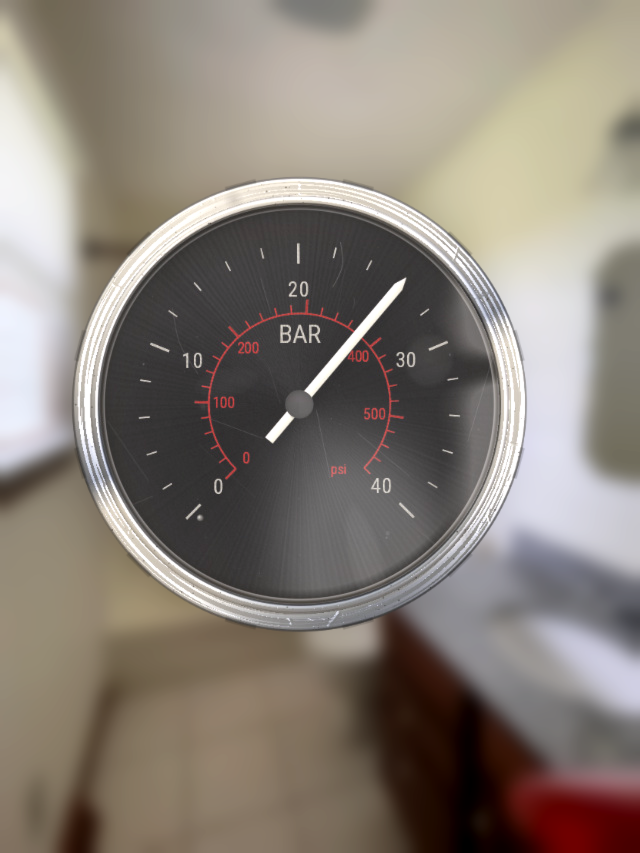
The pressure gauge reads 26 bar
